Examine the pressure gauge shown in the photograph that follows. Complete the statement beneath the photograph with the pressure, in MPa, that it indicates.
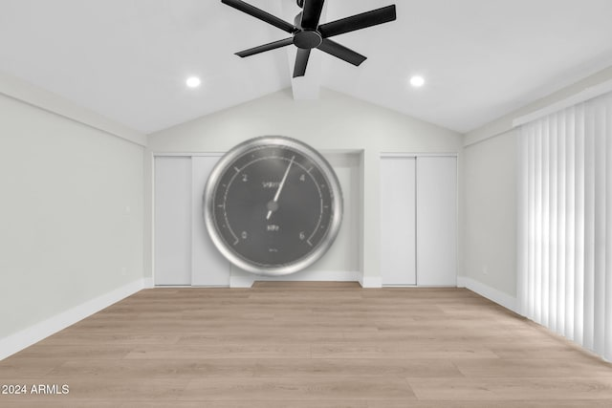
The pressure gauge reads 3.5 MPa
